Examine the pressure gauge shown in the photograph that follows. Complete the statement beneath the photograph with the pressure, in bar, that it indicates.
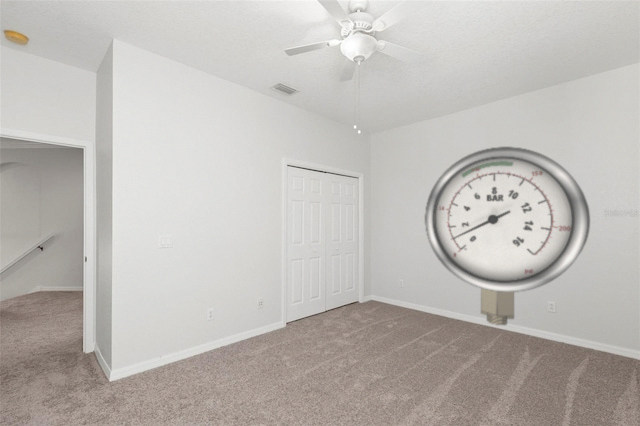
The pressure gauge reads 1 bar
